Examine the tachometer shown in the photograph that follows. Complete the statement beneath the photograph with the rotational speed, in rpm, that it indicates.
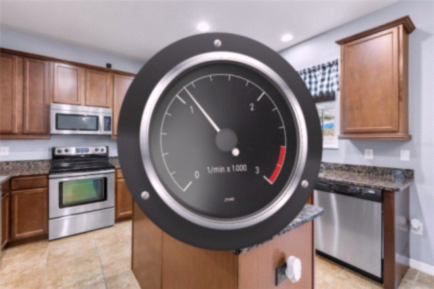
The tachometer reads 1100 rpm
